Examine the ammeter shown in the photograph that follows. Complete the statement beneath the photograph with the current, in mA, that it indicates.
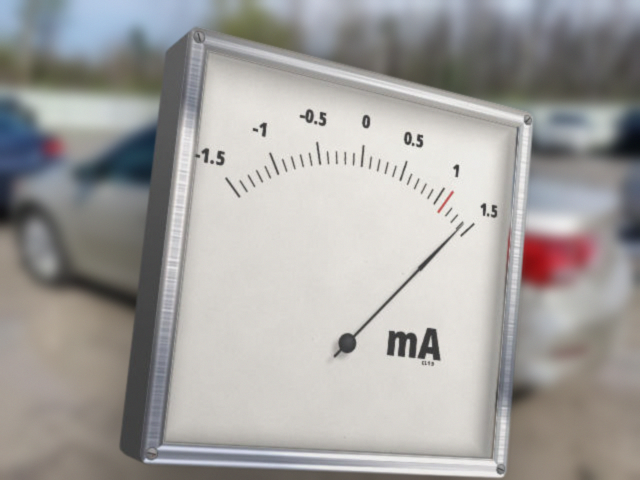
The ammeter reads 1.4 mA
